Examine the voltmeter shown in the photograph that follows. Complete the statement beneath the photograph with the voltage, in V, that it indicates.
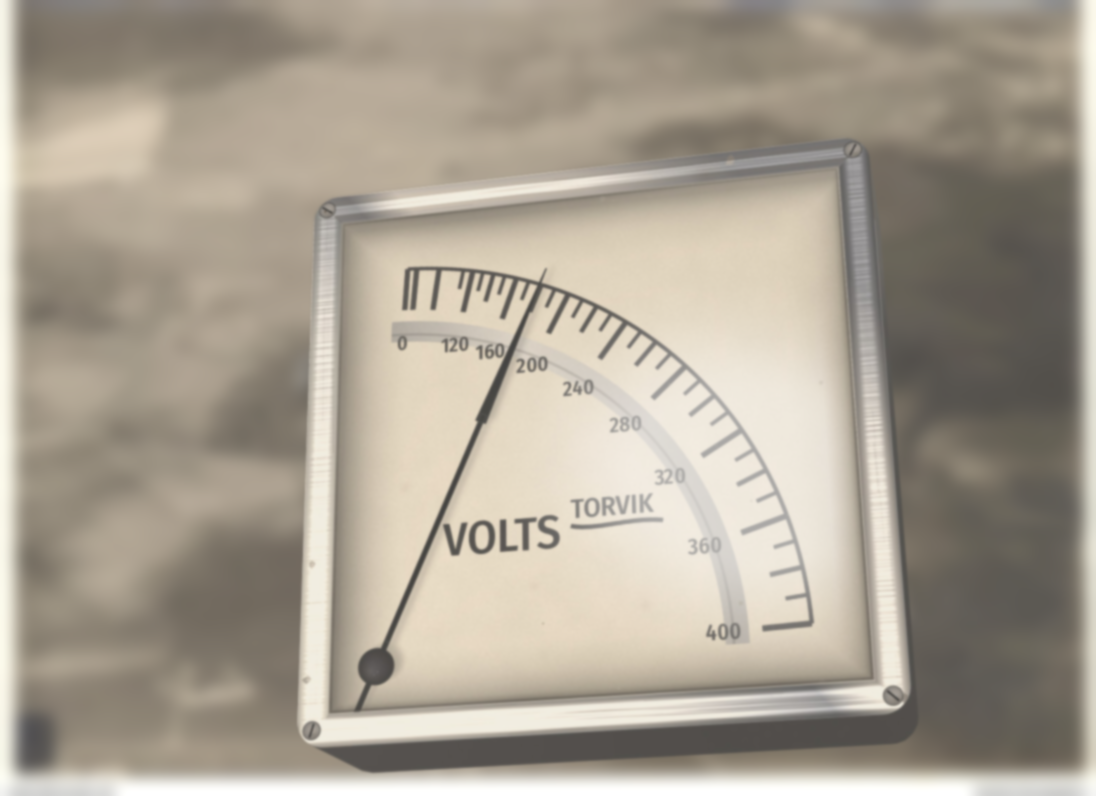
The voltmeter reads 180 V
